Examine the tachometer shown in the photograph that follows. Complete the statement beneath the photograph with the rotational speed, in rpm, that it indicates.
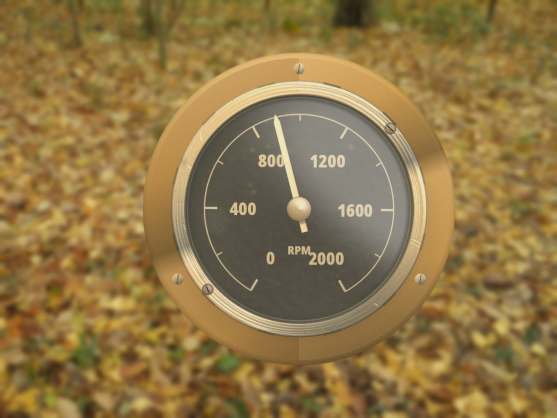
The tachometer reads 900 rpm
